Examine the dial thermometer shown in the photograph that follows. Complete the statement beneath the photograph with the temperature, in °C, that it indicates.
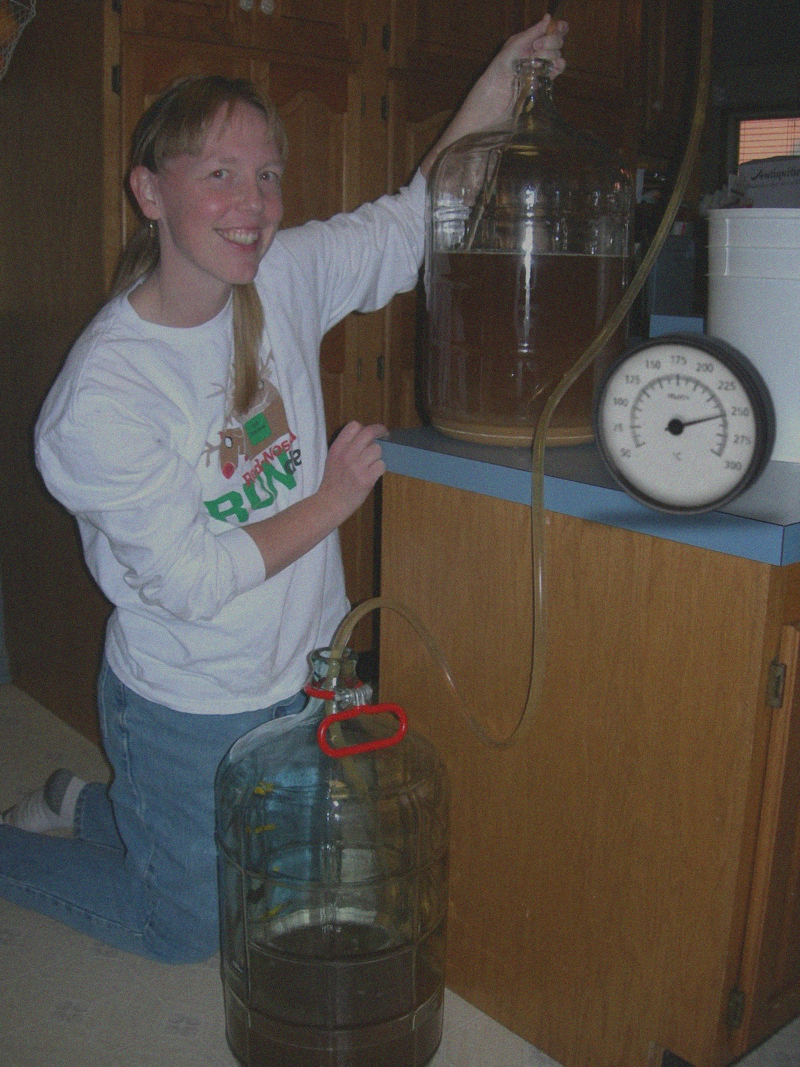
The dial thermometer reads 250 °C
